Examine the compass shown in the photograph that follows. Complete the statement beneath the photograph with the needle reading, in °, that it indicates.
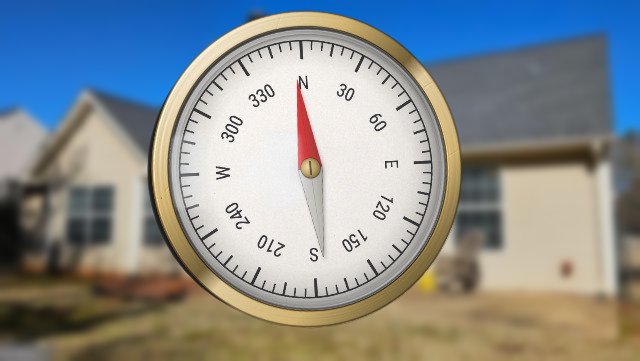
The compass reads 355 °
